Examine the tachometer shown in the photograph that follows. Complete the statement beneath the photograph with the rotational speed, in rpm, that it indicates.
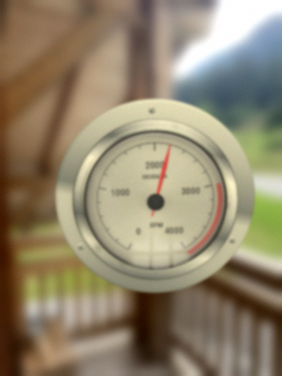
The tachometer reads 2200 rpm
